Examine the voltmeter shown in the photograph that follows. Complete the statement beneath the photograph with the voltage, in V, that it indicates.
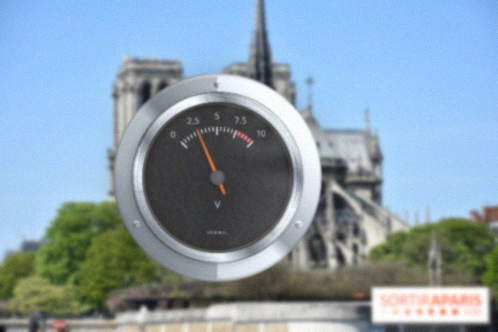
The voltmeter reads 2.5 V
